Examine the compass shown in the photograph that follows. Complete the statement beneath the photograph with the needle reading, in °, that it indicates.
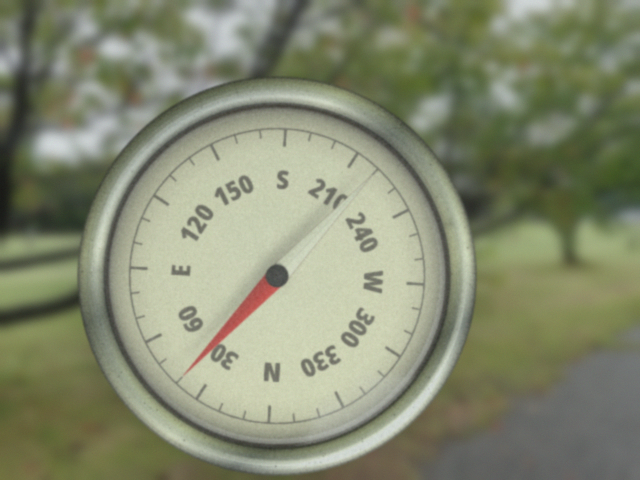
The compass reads 40 °
